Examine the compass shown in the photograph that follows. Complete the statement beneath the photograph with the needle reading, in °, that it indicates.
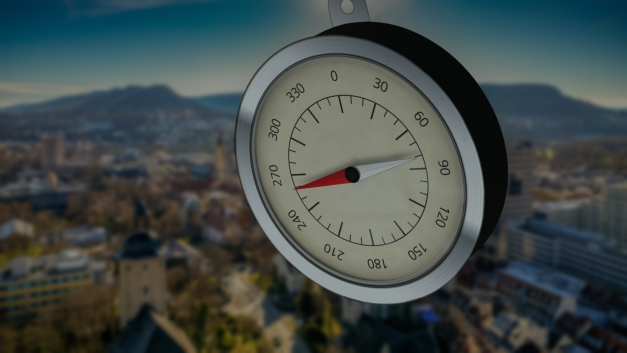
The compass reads 260 °
